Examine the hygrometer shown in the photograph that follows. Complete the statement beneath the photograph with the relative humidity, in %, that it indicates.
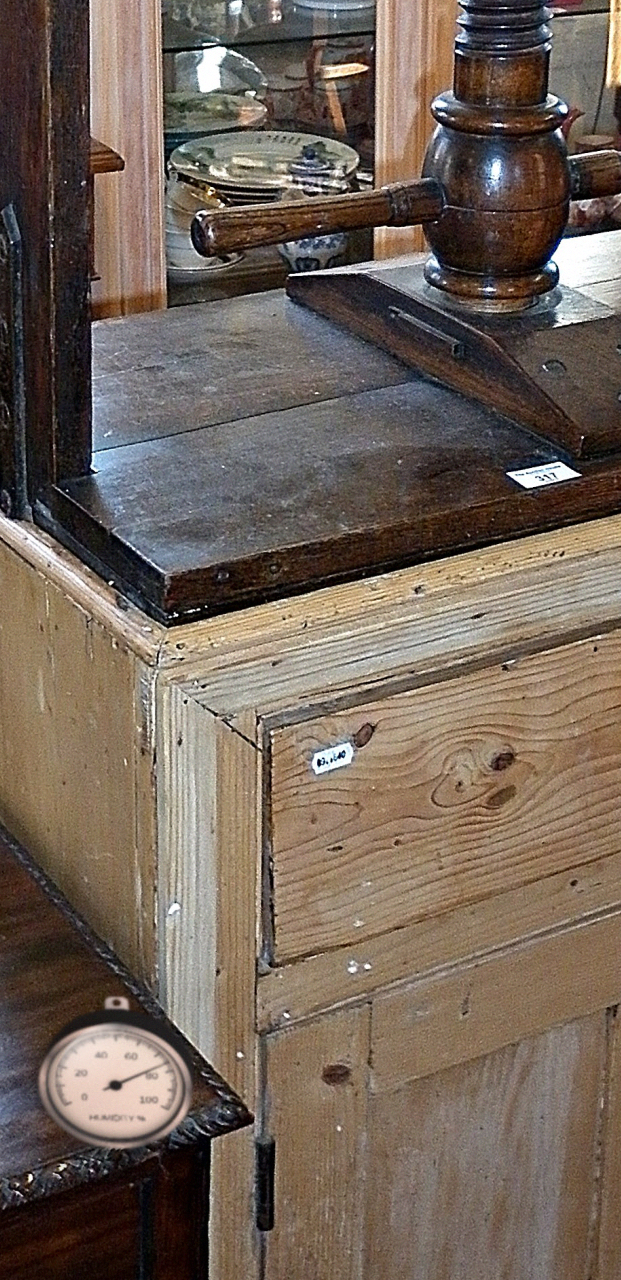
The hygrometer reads 75 %
